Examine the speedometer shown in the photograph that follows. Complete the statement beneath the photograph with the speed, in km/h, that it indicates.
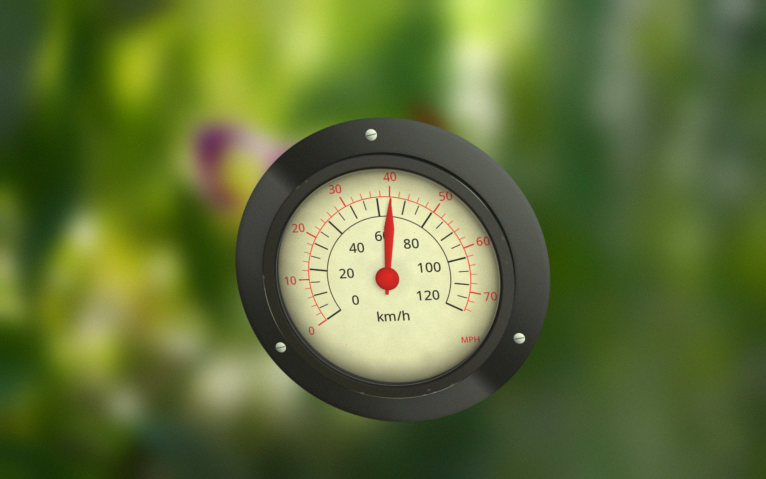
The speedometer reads 65 km/h
